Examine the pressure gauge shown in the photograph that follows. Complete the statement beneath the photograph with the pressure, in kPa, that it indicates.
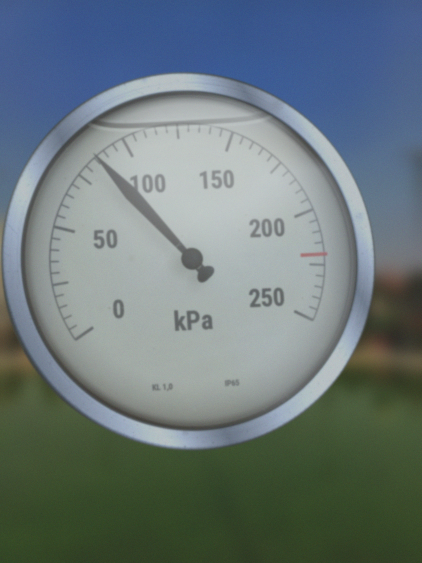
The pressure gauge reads 85 kPa
